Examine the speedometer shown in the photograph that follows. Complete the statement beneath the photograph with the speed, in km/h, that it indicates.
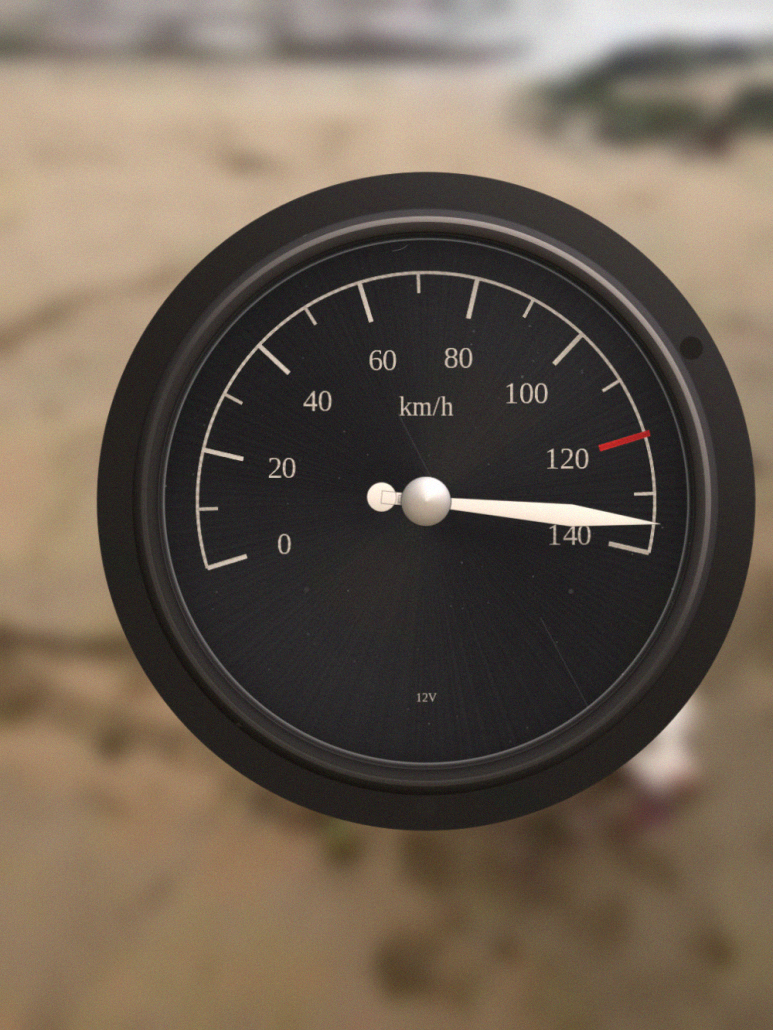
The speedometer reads 135 km/h
